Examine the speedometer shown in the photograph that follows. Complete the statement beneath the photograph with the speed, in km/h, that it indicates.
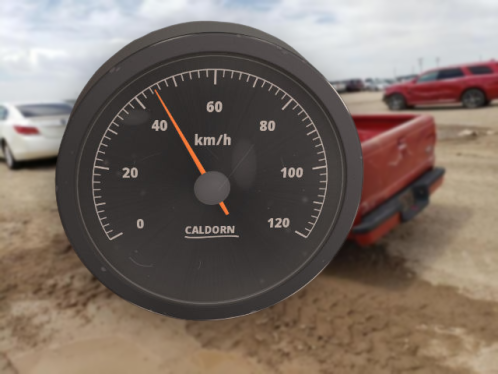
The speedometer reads 45 km/h
